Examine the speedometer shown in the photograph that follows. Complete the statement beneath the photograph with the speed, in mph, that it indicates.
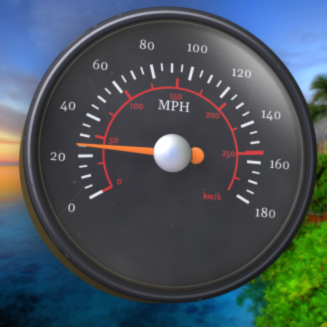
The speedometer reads 25 mph
